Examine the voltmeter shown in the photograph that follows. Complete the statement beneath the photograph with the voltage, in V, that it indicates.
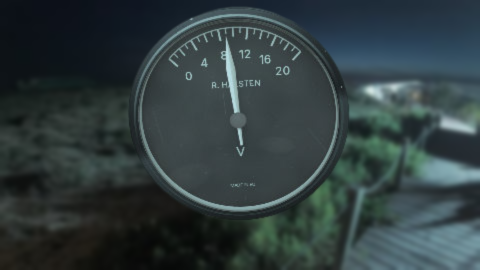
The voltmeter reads 9 V
